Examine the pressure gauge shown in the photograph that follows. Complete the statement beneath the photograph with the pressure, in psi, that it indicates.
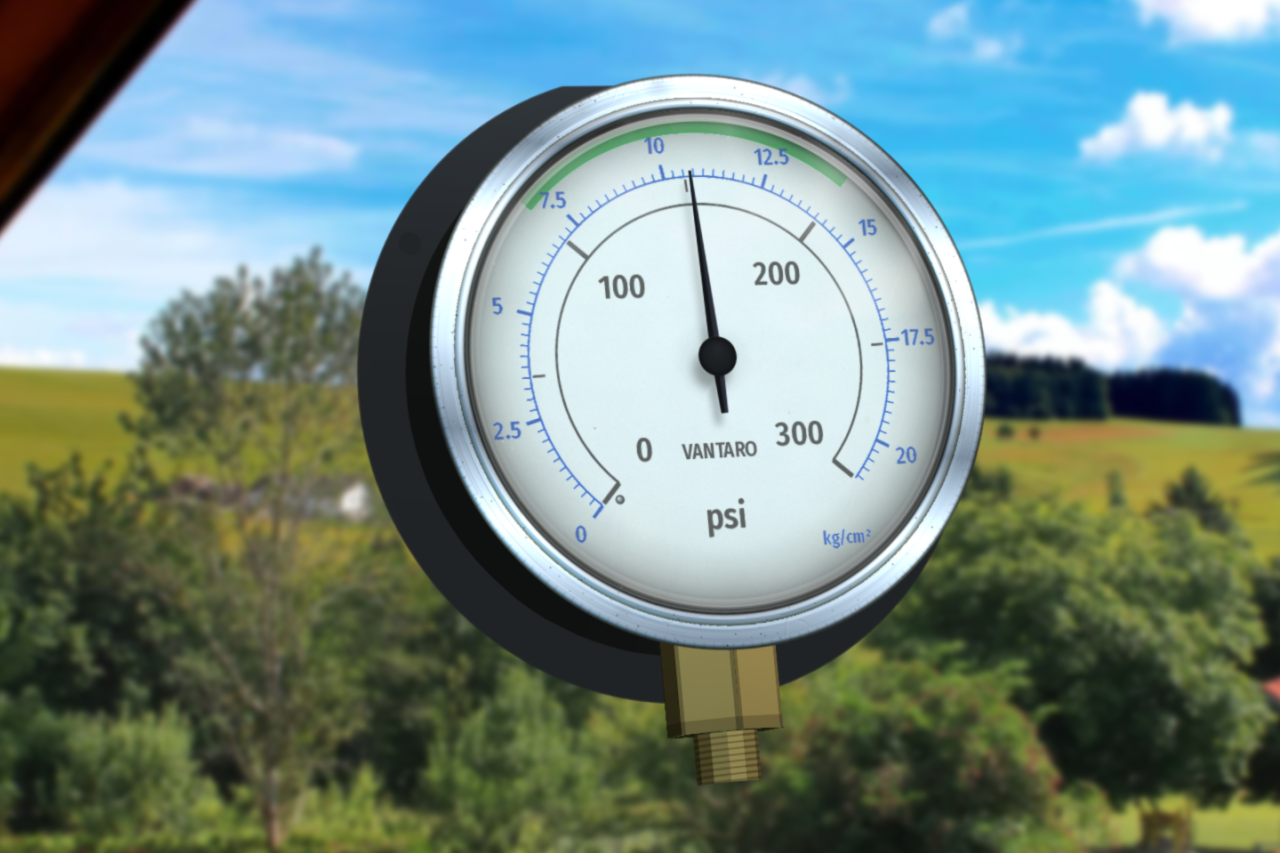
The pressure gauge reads 150 psi
